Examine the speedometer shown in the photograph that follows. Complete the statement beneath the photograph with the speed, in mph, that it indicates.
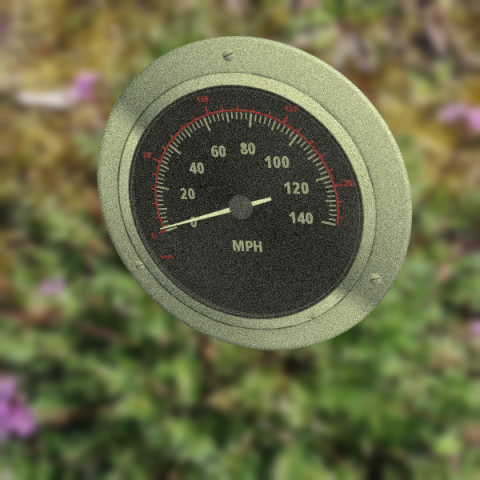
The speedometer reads 2 mph
